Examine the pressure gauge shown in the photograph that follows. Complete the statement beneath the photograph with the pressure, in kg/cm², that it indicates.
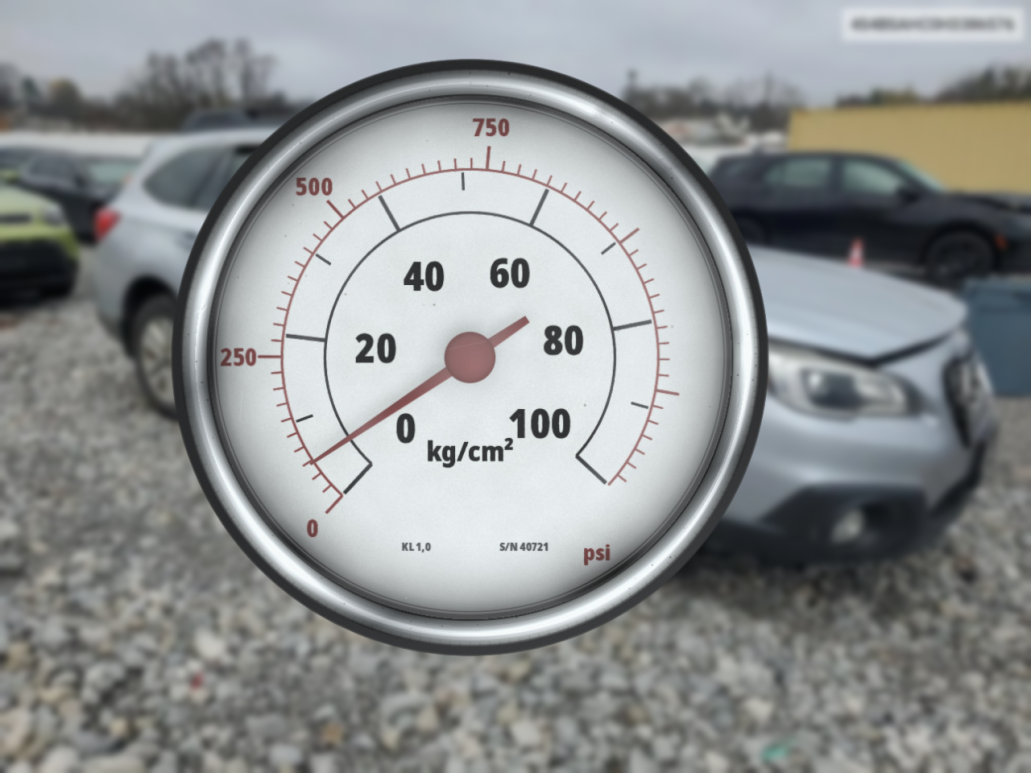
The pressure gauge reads 5 kg/cm²
